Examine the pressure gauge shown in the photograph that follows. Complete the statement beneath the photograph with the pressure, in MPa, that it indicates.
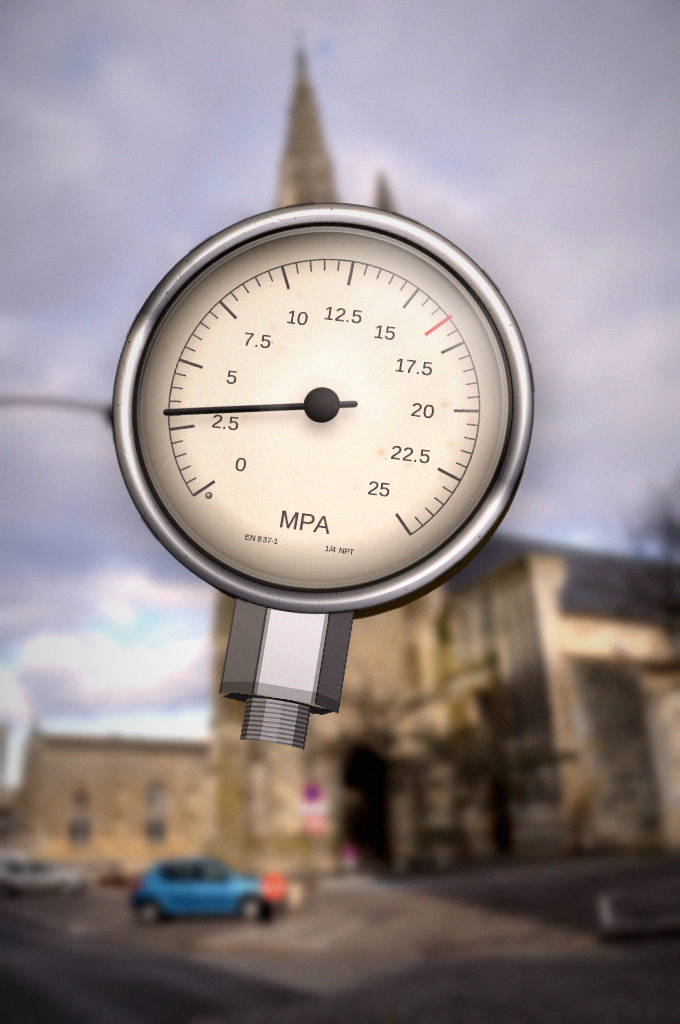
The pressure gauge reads 3 MPa
